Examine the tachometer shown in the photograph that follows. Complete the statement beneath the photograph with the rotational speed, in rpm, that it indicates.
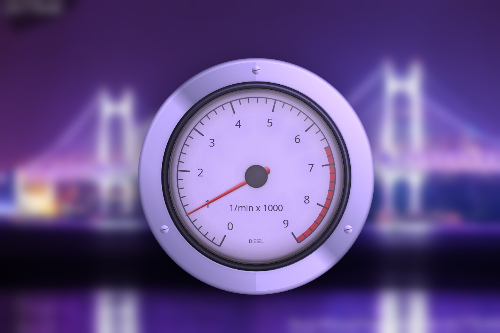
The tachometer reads 1000 rpm
